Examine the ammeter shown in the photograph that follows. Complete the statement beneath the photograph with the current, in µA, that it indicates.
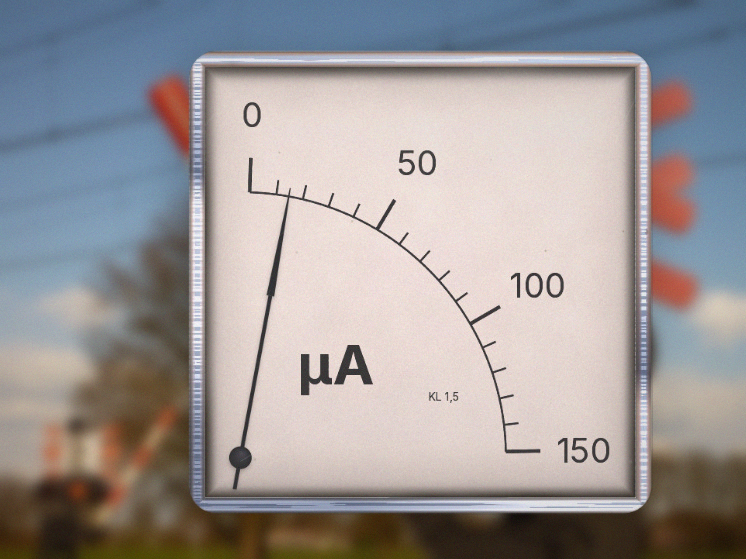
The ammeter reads 15 µA
